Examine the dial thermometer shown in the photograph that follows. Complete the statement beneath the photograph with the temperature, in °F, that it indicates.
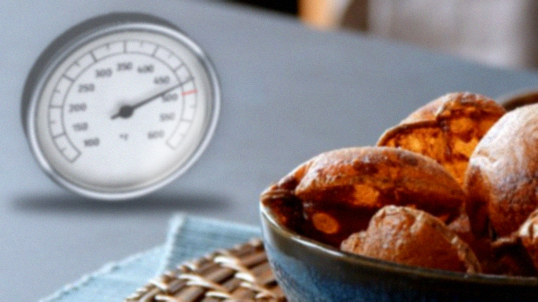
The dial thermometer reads 475 °F
